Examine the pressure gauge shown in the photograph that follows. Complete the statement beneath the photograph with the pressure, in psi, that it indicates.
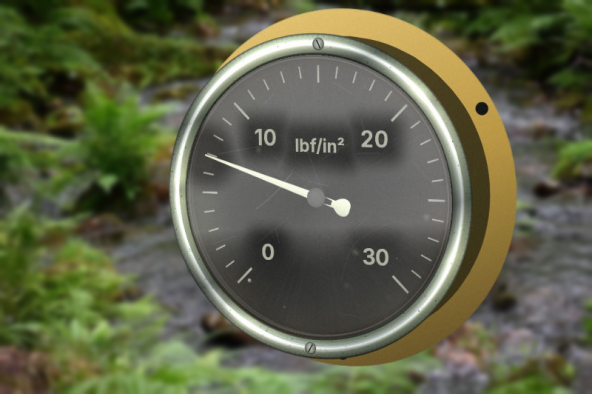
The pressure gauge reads 7 psi
